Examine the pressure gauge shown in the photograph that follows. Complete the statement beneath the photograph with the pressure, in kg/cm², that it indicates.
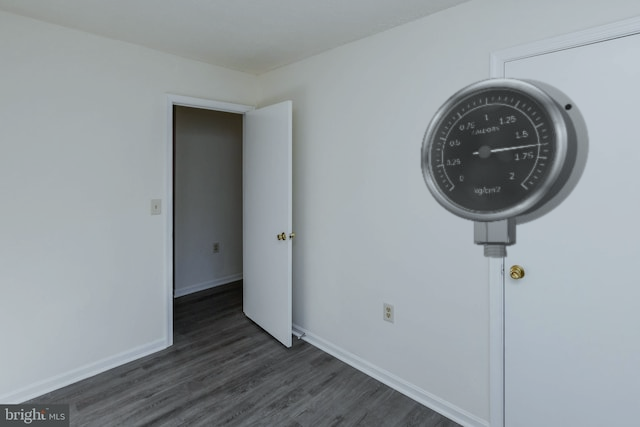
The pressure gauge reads 1.65 kg/cm²
